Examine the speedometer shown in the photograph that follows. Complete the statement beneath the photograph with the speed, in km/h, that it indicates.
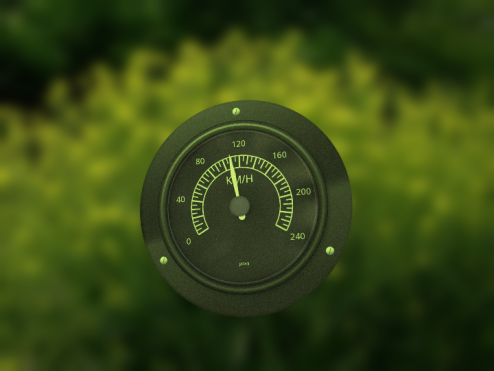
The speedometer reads 110 km/h
